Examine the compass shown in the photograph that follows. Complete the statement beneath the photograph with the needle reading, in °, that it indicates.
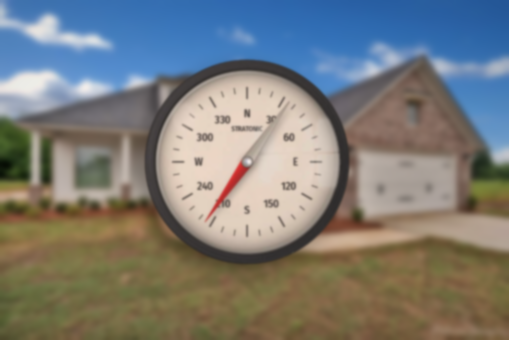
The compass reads 215 °
